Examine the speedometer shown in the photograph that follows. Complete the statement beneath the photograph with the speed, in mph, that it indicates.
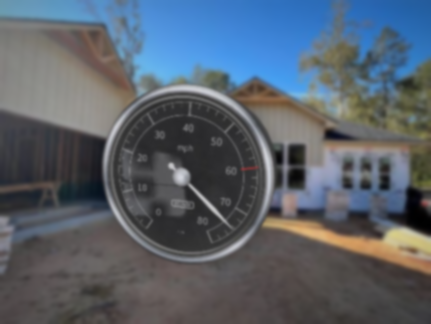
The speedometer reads 74 mph
